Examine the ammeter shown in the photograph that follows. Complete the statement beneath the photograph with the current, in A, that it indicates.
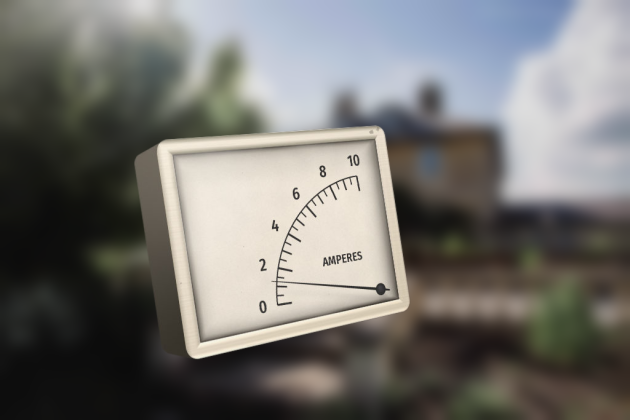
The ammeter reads 1.25 A
